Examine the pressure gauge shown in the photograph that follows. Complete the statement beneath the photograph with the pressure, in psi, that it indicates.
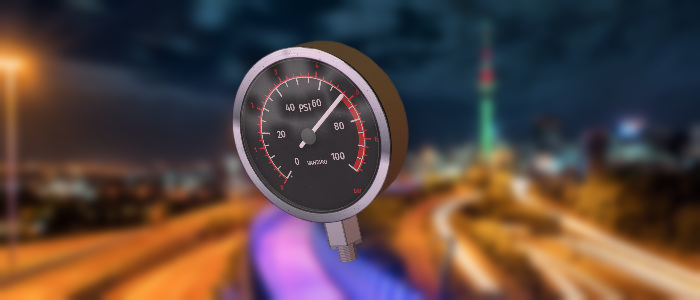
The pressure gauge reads 70 psi
